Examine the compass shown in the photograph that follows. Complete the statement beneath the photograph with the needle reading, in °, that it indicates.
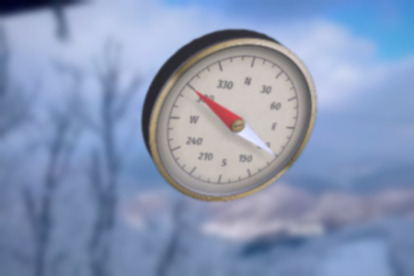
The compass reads 300 °
